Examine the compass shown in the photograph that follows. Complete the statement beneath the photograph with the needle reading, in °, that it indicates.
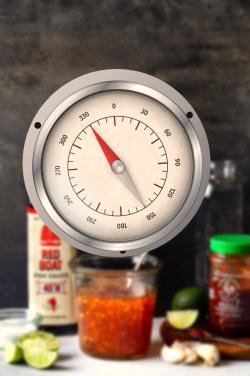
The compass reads 330 °
